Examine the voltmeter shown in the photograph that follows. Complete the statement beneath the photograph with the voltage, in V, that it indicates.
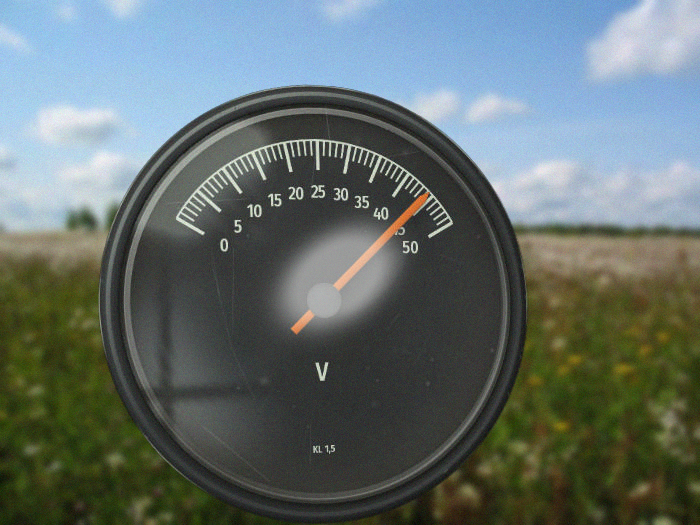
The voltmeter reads 44 V
